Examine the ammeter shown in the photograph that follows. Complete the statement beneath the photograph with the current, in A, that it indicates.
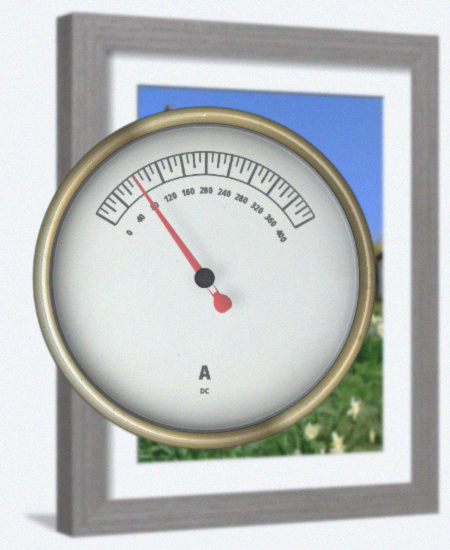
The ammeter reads 80 A
